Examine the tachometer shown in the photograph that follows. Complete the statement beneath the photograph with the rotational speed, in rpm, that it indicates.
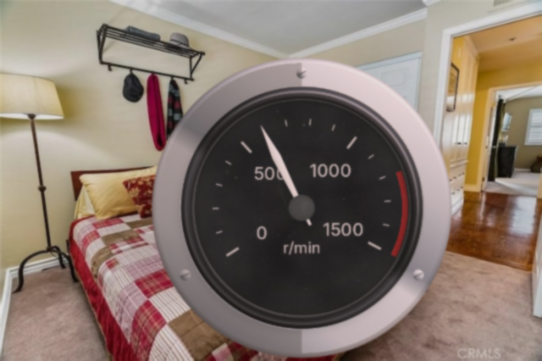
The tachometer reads 600 rpm
